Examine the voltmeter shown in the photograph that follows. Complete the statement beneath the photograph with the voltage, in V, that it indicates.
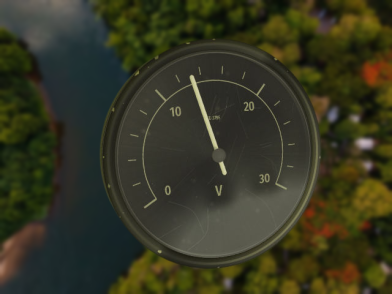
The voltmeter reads 13 V
